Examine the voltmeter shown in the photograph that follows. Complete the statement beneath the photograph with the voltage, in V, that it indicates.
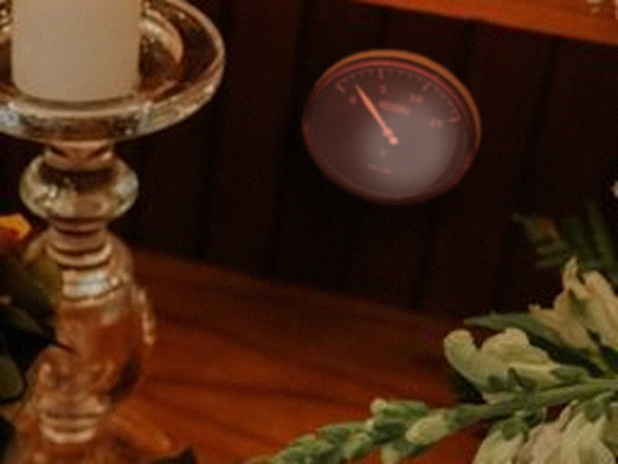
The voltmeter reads 2 V
